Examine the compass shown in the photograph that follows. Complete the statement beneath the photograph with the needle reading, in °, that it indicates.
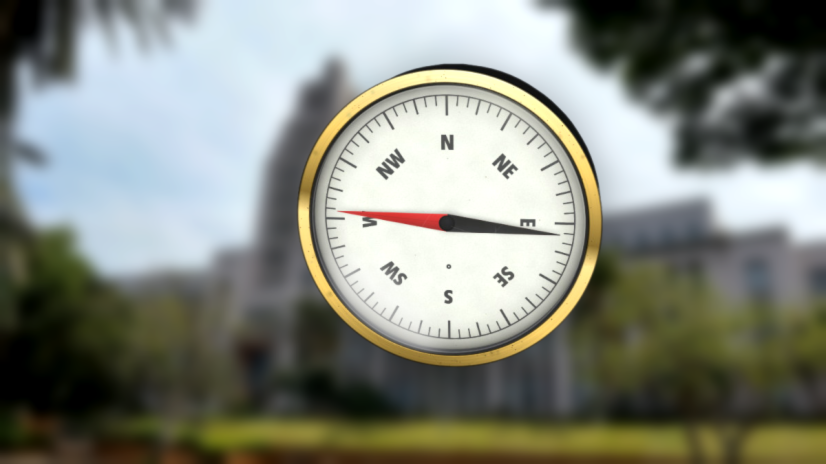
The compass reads 275 °
